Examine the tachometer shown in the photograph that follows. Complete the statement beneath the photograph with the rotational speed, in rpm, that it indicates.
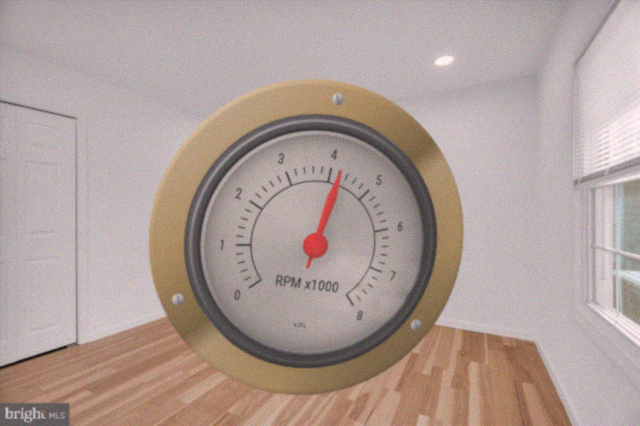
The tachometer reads 4200 rpm
